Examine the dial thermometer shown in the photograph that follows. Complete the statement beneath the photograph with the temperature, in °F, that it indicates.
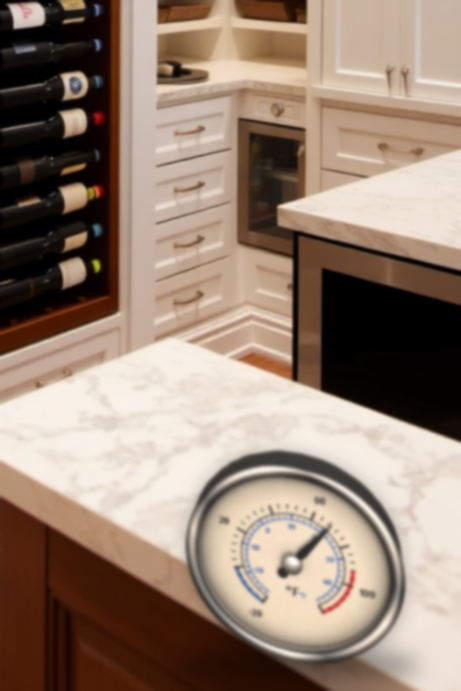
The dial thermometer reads 68 °F
